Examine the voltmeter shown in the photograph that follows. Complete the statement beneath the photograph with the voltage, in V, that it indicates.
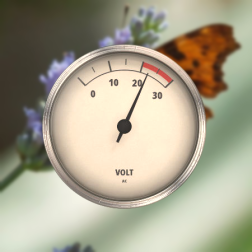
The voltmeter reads 22.5 V
